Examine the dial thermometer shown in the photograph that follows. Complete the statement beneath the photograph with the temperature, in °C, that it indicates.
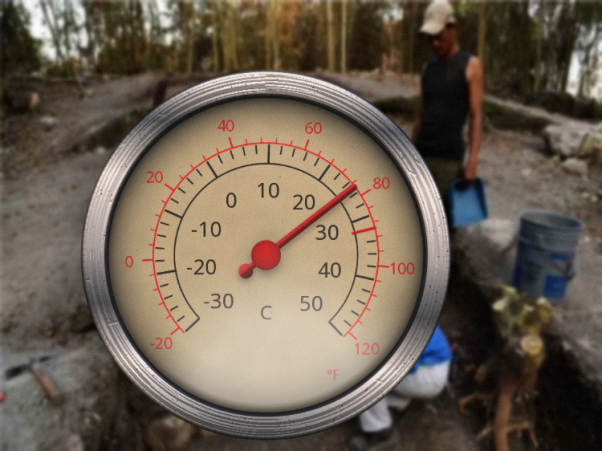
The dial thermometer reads 25 °C
